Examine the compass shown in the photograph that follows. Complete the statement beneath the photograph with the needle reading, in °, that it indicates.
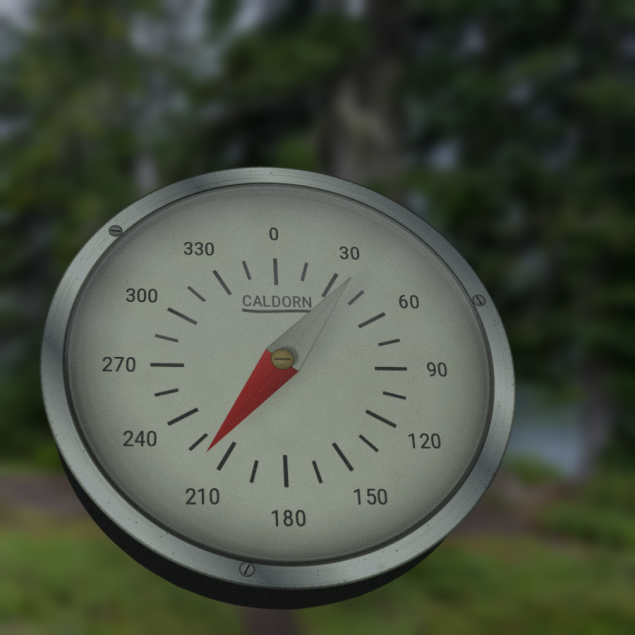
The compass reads 217.5 °
